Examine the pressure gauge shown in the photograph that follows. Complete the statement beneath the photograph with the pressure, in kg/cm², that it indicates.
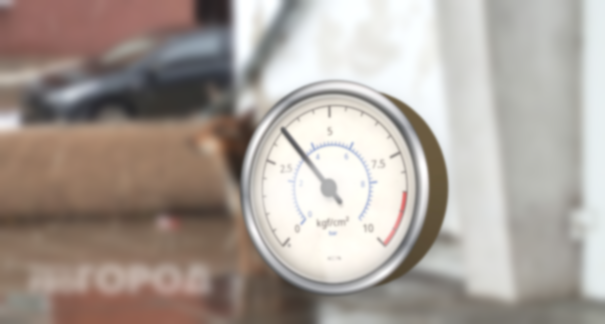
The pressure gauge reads 3.5 kg/cm²
